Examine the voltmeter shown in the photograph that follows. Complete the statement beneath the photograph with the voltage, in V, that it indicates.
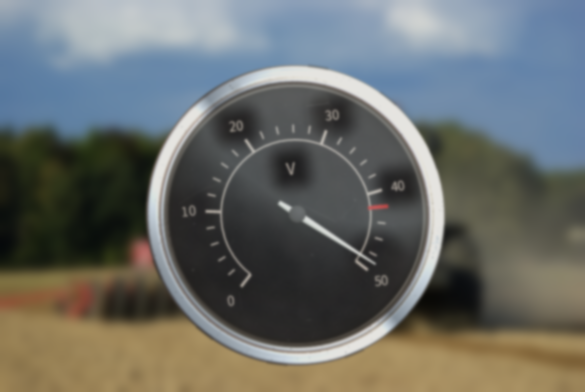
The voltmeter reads 49 V
